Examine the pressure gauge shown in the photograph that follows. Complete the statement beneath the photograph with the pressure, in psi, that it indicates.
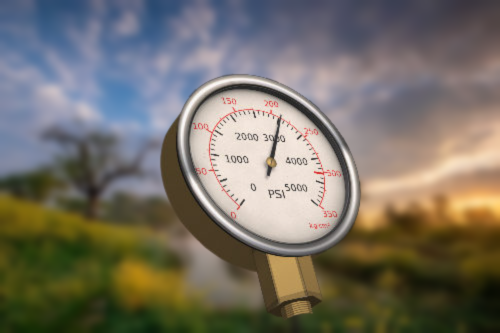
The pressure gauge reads 3000 psi
